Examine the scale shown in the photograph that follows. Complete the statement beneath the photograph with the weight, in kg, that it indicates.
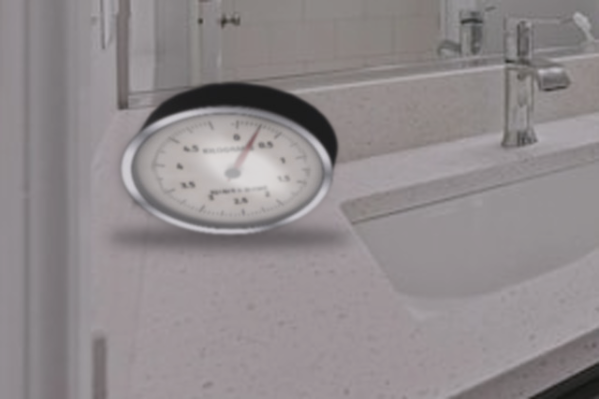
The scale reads 0.25 kg
